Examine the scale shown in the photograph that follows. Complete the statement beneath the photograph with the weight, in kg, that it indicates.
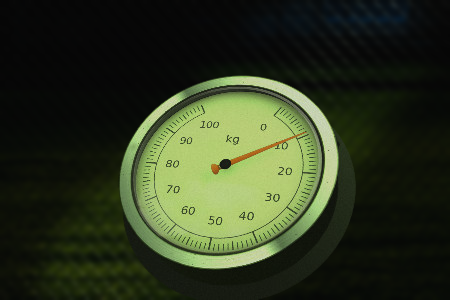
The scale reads 10 kg
